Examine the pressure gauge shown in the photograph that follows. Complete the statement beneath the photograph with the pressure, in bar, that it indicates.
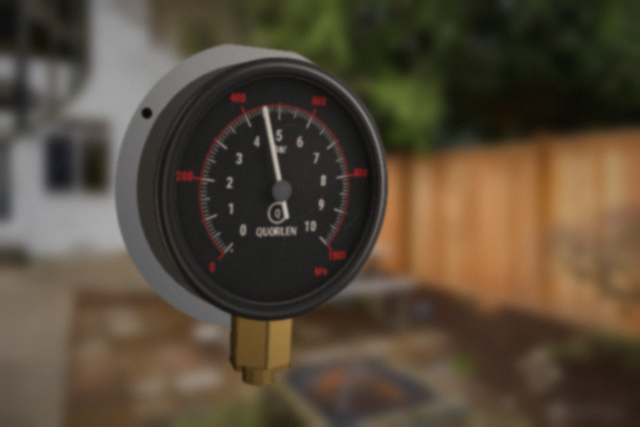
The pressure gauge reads 4.5 bar
